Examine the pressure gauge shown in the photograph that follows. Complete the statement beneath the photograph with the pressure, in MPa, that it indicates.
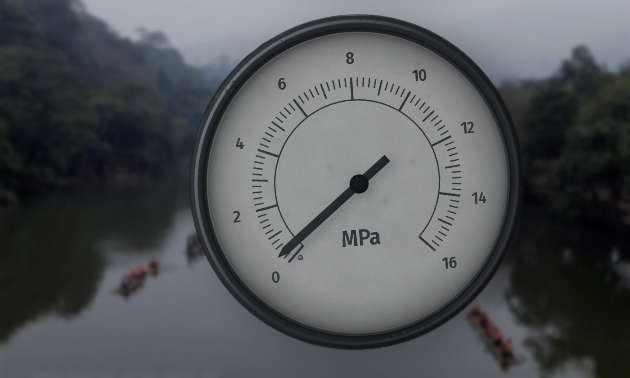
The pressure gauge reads 0.4 MPa
